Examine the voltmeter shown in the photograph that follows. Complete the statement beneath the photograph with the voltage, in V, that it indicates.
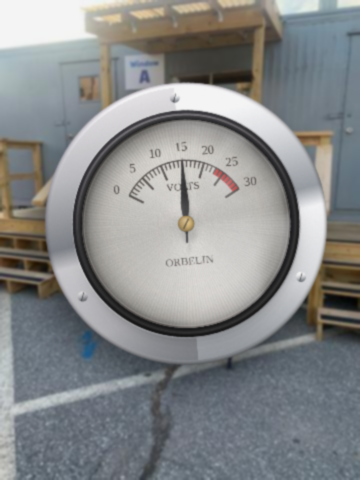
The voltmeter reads 15 V
